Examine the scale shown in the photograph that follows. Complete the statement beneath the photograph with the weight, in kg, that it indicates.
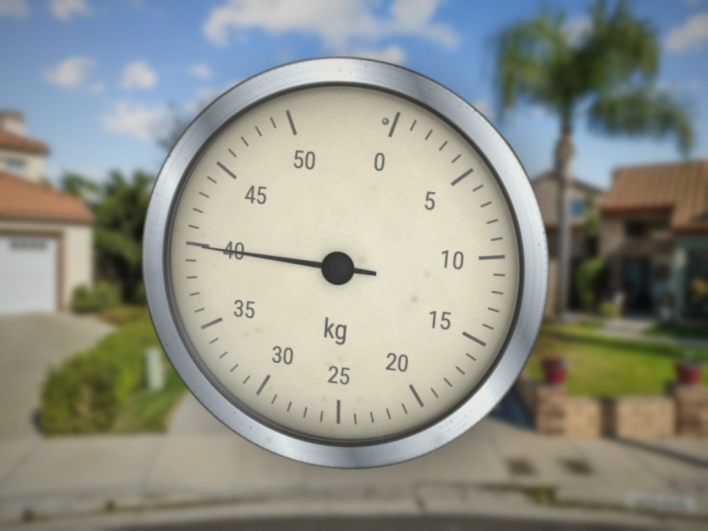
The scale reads 40 kg
